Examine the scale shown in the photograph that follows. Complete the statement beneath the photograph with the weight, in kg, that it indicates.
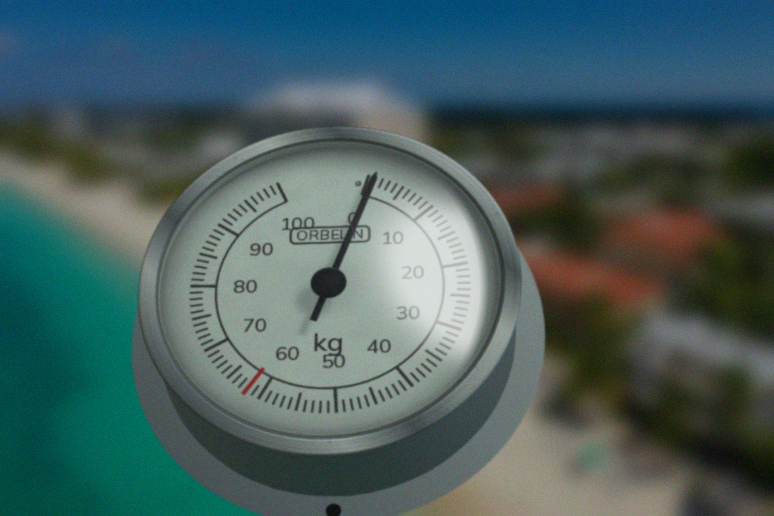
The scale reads 1 kg
